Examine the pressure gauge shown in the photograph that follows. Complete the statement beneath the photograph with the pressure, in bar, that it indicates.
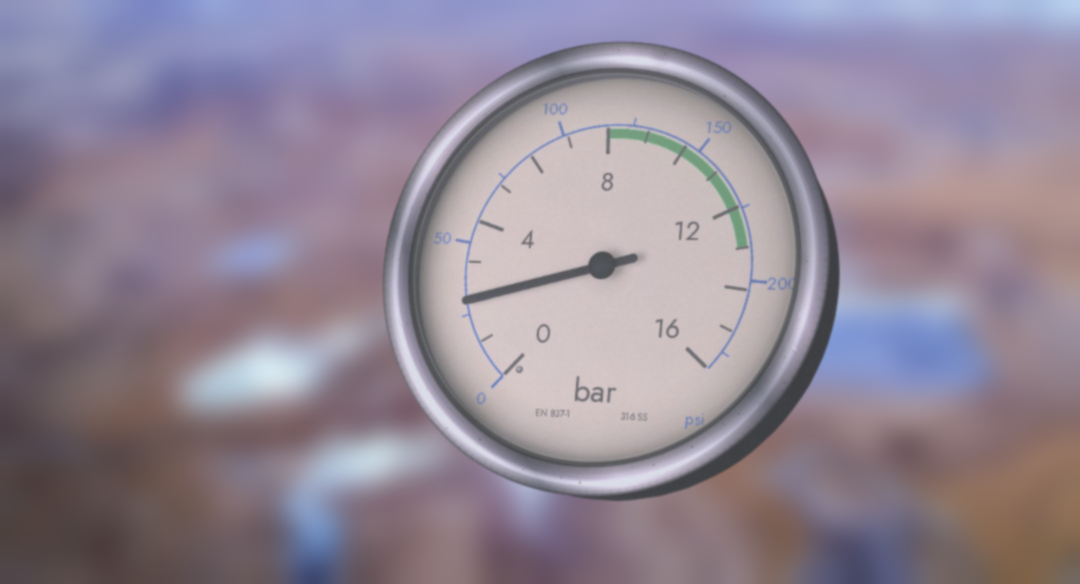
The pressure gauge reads 2 bar
